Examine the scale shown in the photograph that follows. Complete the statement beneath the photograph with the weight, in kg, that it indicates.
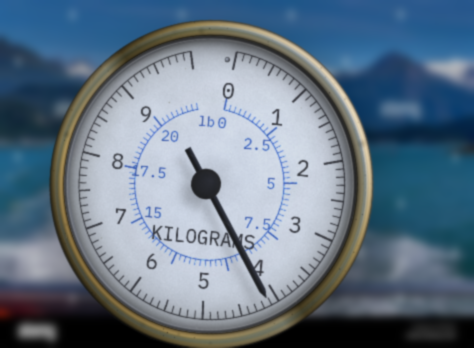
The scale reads 4.1 kg
